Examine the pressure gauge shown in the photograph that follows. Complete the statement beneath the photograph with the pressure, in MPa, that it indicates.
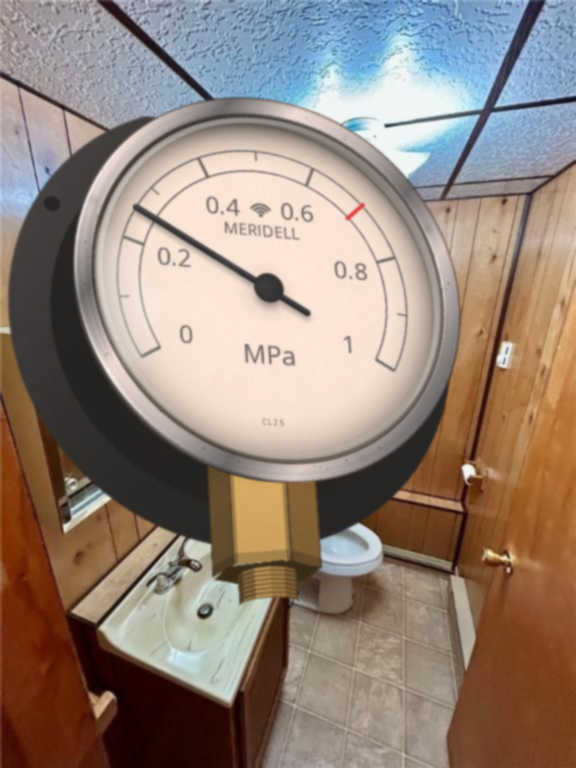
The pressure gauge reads 0.25 MPa
